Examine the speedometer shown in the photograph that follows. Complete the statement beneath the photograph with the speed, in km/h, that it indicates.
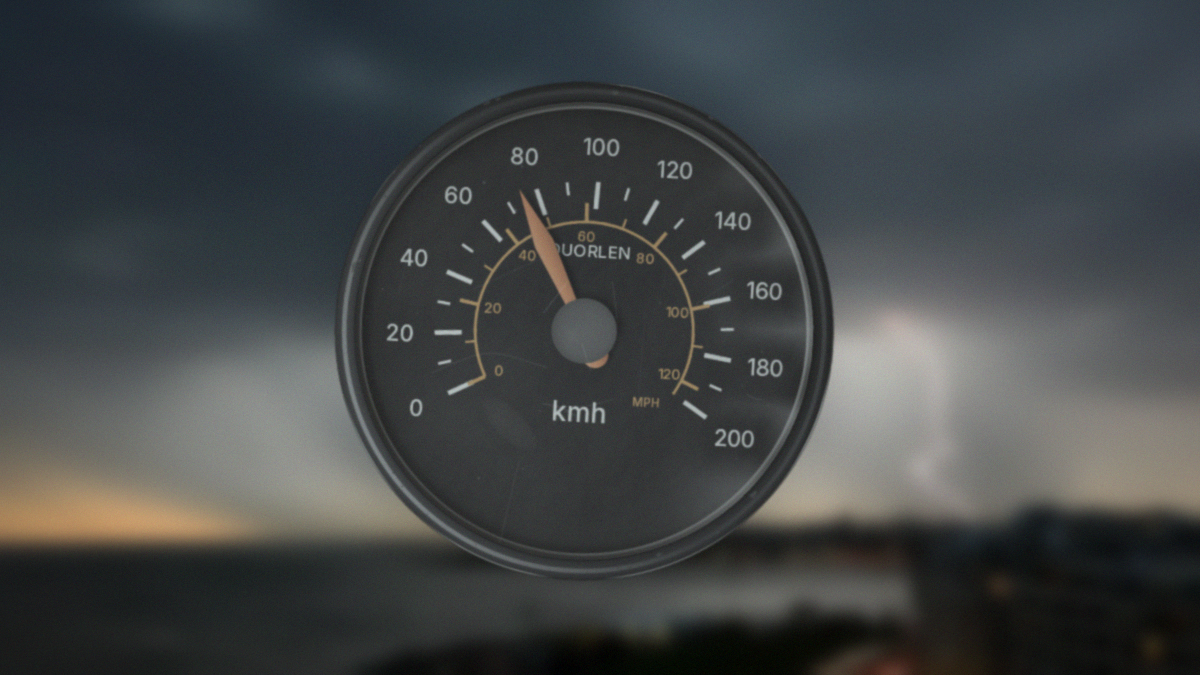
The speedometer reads 75 km/h
